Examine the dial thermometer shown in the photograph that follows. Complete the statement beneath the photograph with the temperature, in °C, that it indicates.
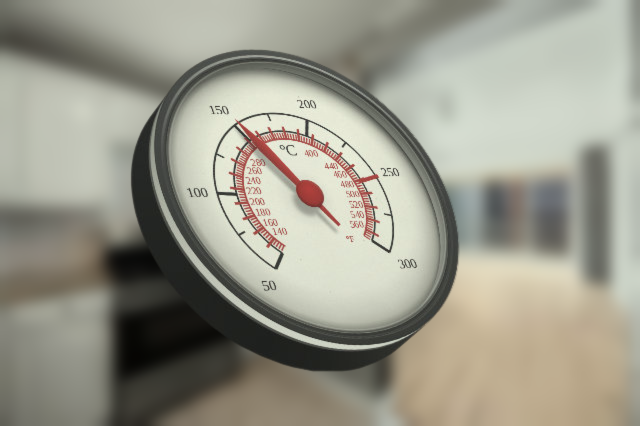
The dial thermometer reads 150 °C
